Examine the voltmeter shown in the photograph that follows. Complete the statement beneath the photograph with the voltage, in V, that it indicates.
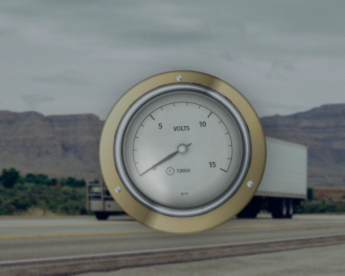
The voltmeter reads 0 V
